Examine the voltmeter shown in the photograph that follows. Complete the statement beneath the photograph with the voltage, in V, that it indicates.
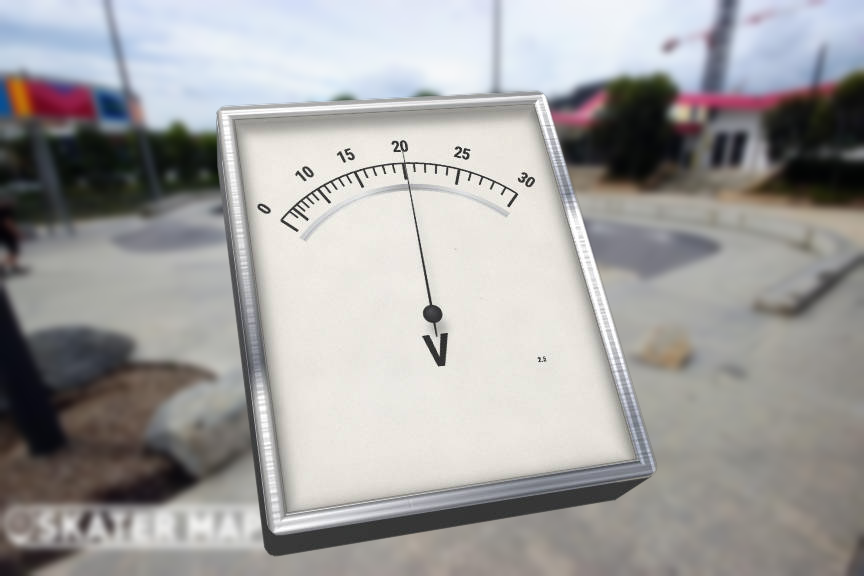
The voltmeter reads 20 V
